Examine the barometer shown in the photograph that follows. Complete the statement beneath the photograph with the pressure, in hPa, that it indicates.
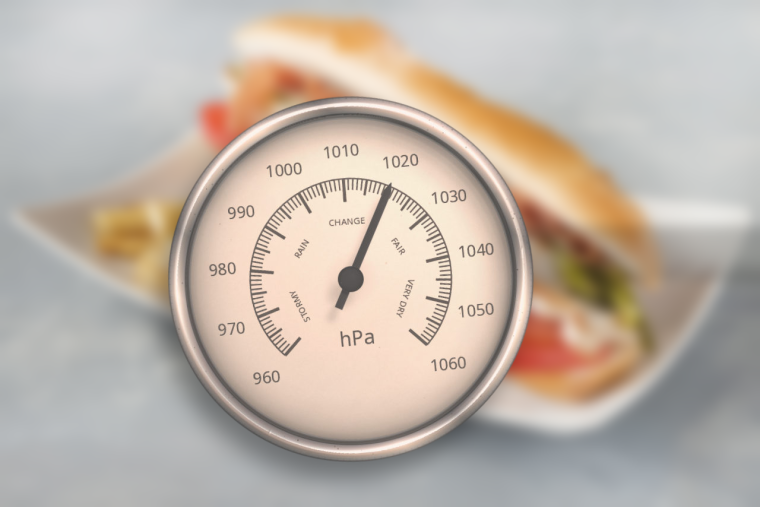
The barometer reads 1020 hPa
